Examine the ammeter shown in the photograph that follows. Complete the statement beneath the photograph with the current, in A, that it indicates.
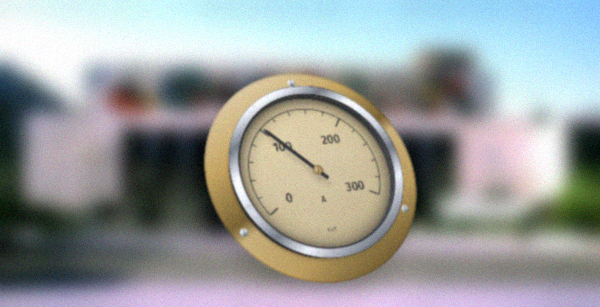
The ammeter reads 100 A
